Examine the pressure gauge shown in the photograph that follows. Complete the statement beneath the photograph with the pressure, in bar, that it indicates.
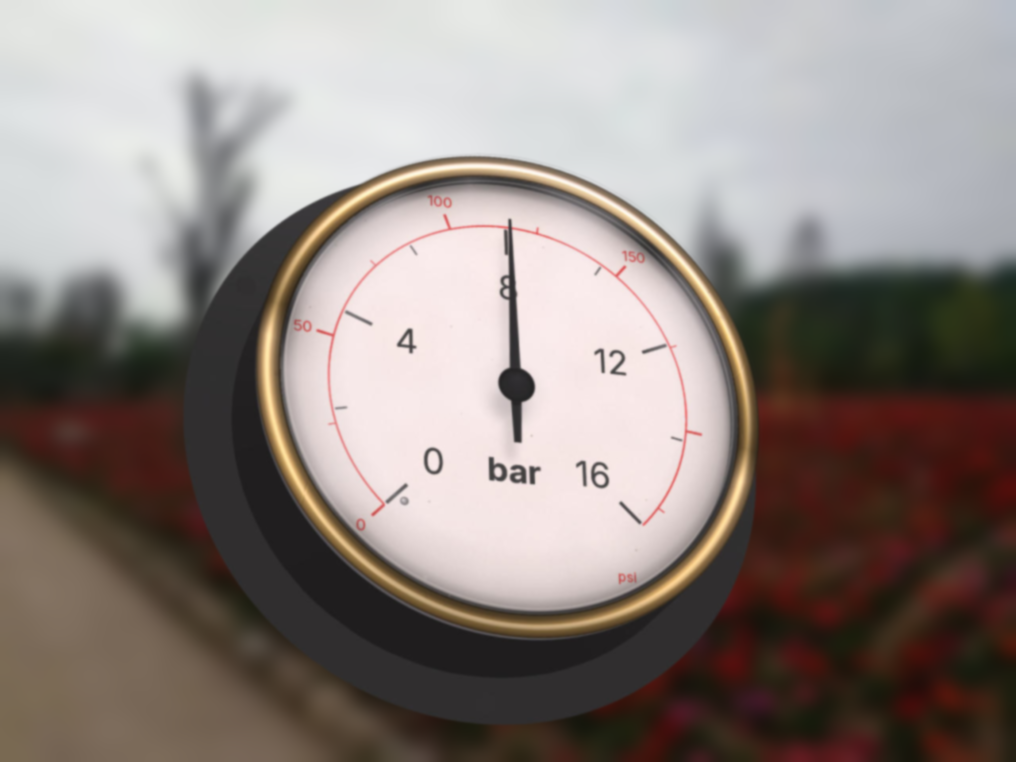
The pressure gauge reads 8 bar
